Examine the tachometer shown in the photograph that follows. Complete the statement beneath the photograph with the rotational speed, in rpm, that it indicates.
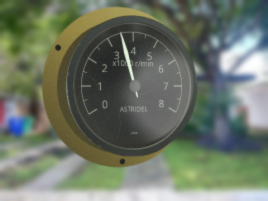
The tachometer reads 3500 rpm
